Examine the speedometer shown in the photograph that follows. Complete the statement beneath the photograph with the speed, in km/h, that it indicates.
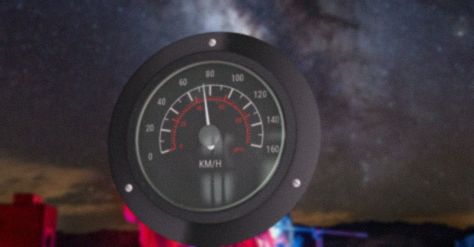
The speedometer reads 75 km/h
